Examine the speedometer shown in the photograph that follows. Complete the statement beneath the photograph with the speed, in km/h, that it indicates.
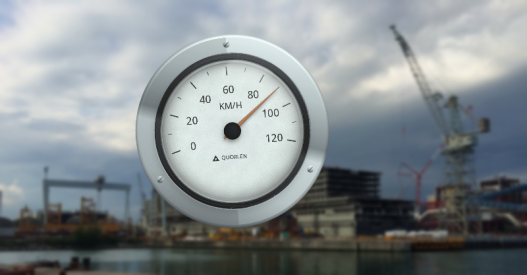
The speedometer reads 90 km/h
